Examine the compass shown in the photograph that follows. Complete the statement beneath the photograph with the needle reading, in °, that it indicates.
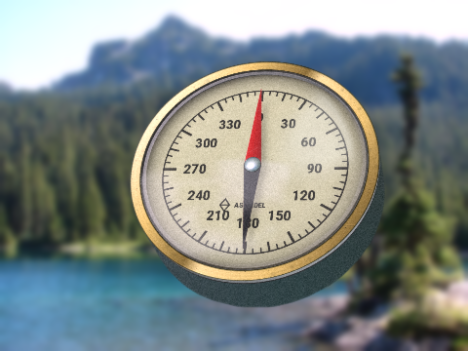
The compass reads 0 °
